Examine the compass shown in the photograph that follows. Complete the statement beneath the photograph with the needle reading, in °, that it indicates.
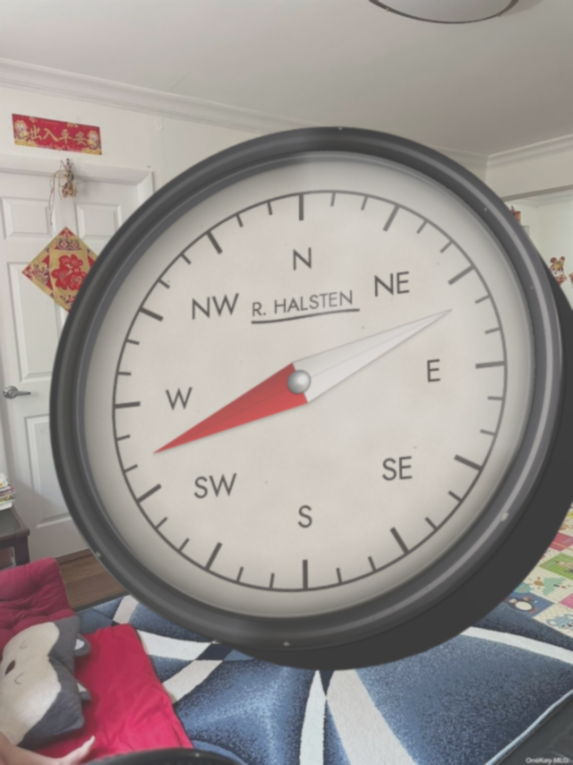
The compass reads 250 °
